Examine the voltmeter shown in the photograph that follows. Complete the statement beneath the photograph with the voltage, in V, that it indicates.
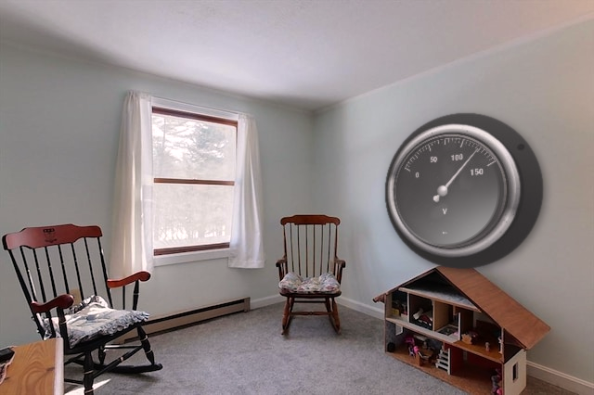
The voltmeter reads 125 V
